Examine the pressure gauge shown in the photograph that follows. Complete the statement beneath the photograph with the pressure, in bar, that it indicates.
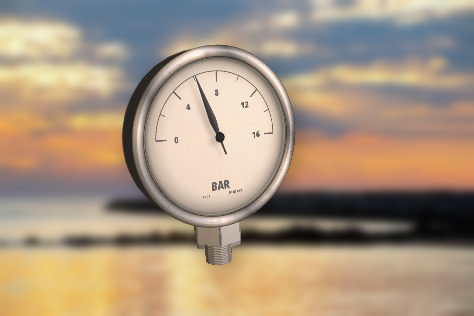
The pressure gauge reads 6 bar
